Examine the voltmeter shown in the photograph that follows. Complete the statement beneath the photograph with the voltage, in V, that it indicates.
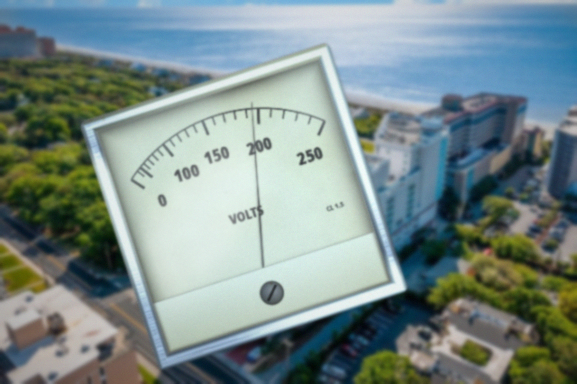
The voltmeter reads 195 V
